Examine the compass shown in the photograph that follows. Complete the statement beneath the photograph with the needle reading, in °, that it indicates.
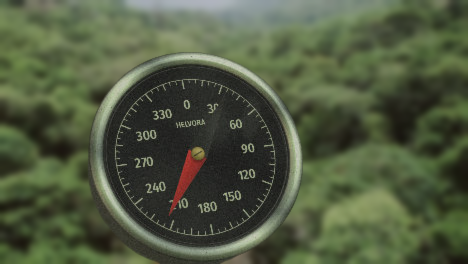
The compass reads 215 °
